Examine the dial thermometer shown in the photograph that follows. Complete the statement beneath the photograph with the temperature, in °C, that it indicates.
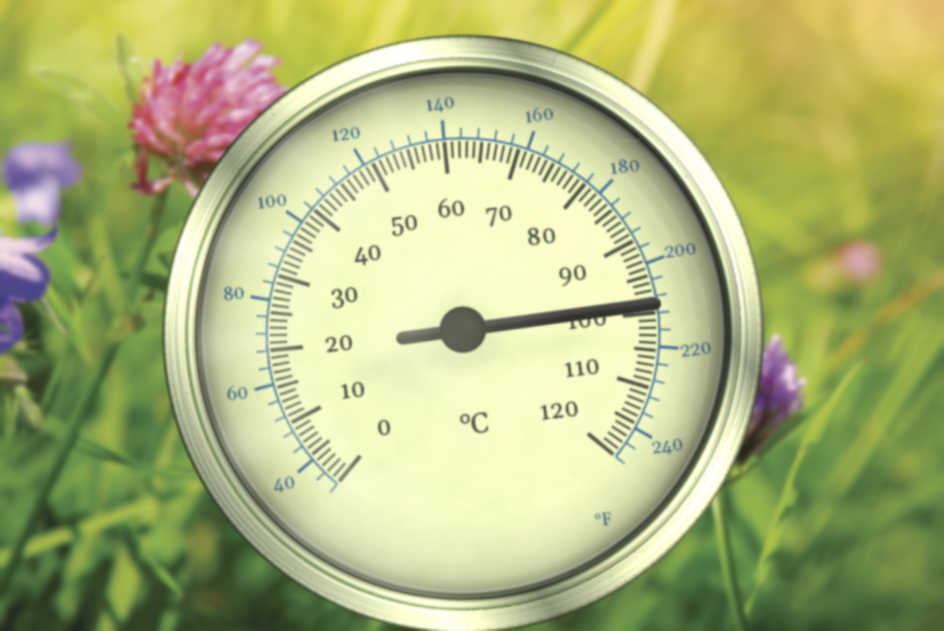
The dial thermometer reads 99 °C
